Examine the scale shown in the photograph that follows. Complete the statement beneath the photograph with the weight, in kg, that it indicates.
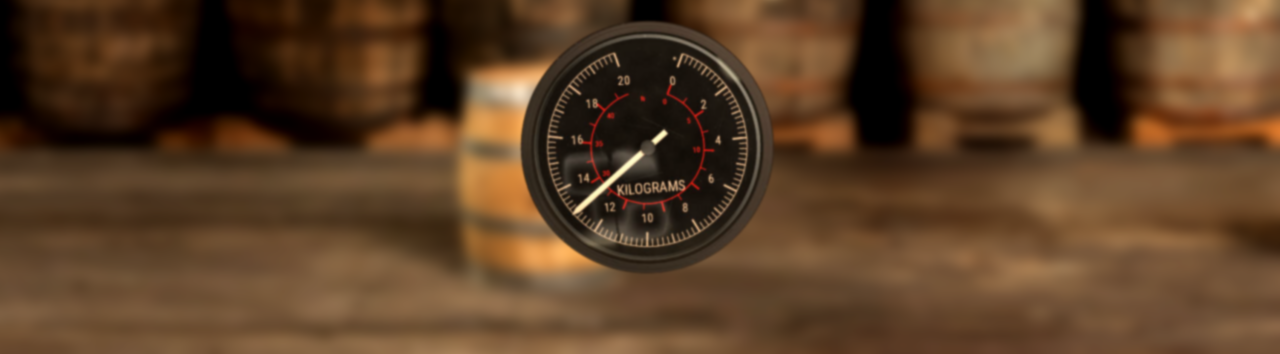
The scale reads 13 kg
